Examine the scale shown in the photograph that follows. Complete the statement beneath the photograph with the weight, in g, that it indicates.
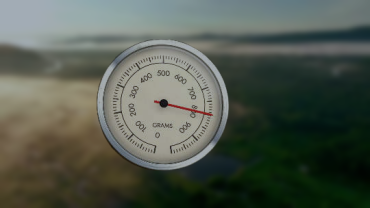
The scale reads 800 g
